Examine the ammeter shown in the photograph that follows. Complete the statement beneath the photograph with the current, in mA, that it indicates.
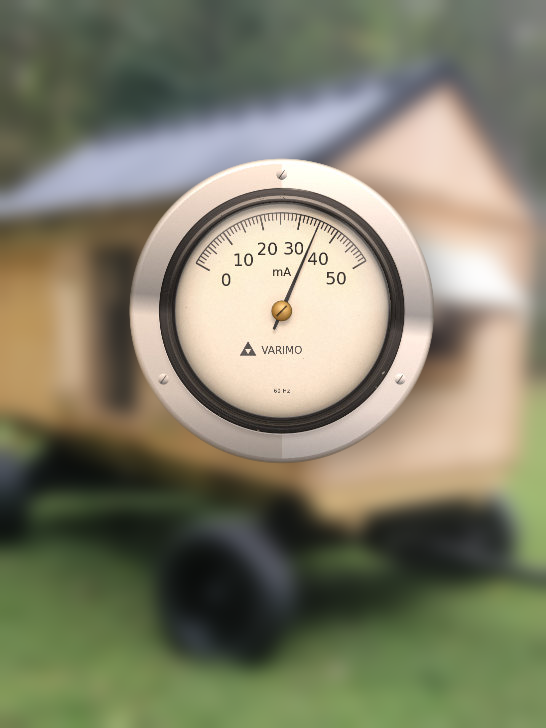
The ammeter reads 35 mA
